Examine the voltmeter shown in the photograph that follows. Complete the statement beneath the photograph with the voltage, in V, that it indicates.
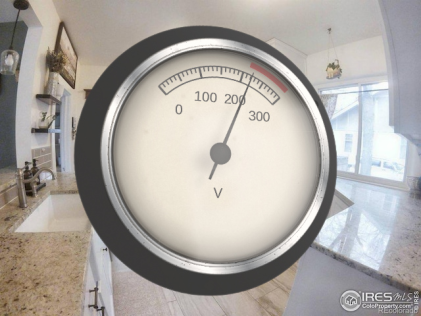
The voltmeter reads 220 V
